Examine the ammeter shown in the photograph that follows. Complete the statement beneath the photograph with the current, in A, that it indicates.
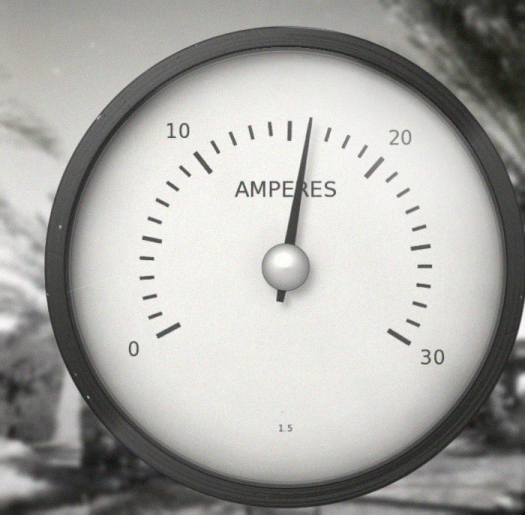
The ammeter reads 16 A
